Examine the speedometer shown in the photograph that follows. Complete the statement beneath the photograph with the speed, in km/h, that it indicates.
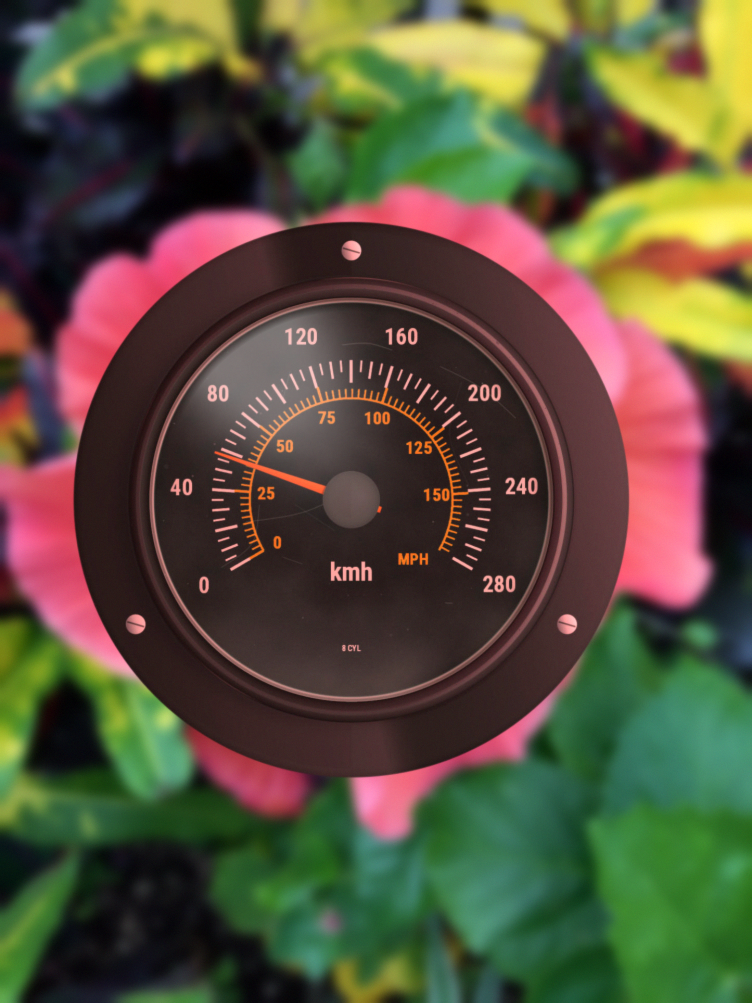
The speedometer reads 57.5 km/h
